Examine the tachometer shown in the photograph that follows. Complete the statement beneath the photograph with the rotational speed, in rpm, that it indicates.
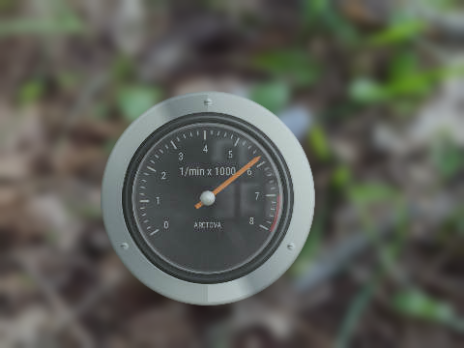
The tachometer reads 5800 rpm
